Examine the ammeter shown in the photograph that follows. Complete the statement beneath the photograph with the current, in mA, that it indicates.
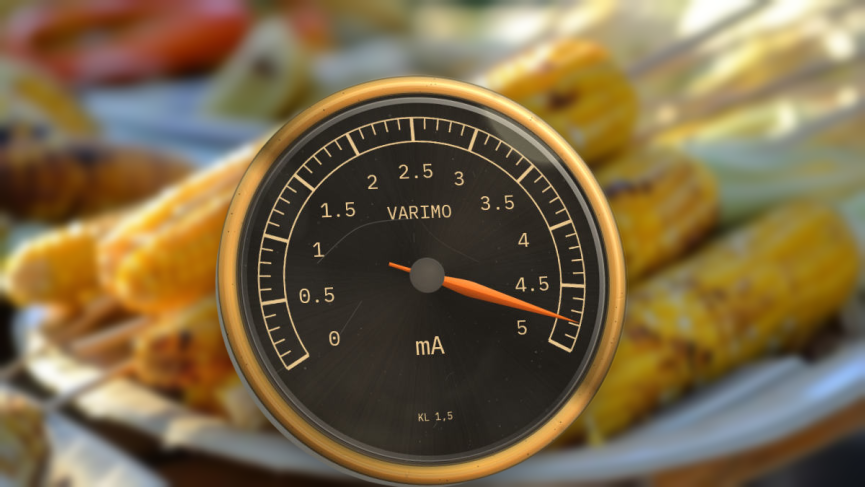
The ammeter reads 4.8 mA
